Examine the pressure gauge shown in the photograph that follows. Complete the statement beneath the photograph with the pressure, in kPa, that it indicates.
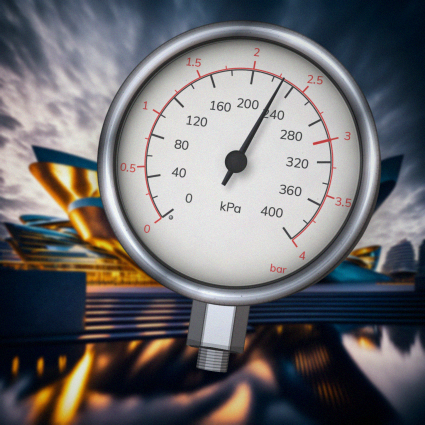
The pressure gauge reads 230 kPa
